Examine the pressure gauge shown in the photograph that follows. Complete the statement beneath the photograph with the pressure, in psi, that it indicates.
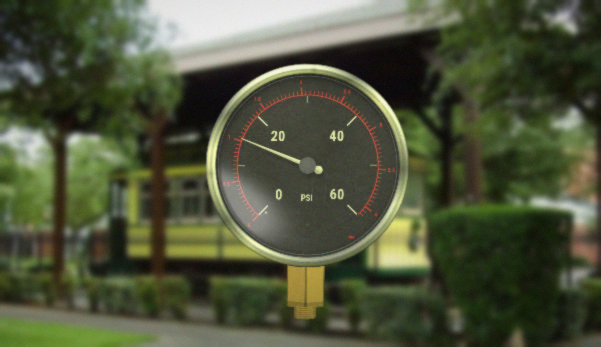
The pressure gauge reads 15 psi
